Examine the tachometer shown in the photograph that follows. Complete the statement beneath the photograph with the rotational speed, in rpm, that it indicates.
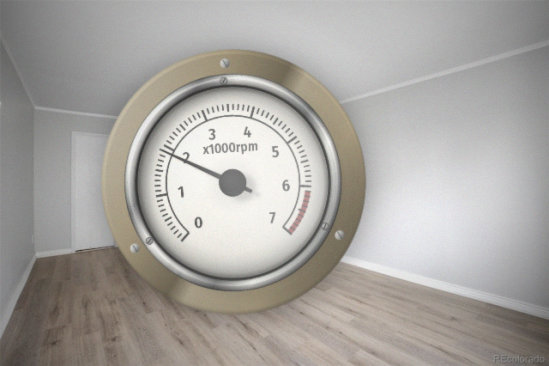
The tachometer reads 1900 rpm
